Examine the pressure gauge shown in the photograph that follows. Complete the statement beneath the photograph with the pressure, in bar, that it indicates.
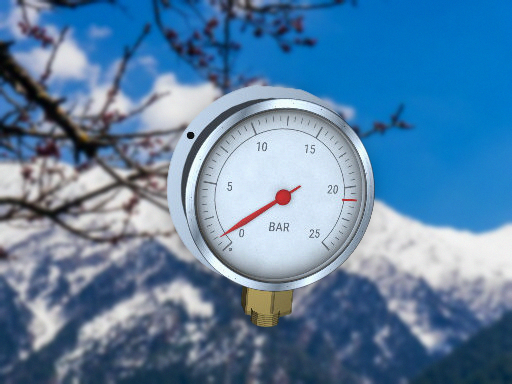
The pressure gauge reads 1 bar
